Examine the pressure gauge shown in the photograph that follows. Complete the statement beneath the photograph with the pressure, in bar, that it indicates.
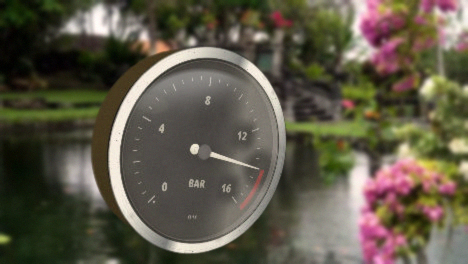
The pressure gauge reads 14 bar
